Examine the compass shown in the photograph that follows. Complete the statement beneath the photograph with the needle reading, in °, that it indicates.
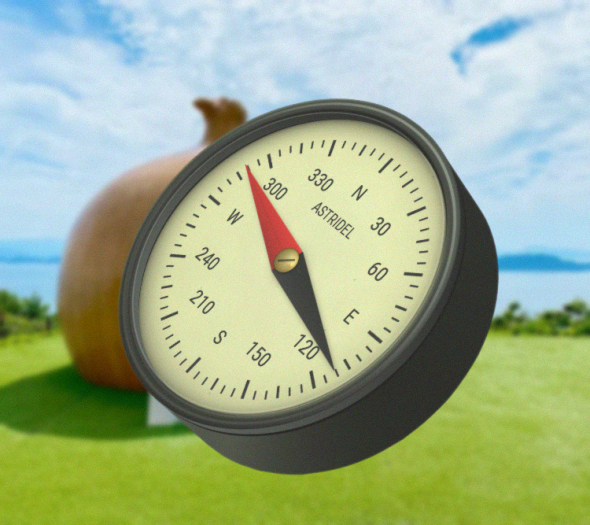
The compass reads 290 °
